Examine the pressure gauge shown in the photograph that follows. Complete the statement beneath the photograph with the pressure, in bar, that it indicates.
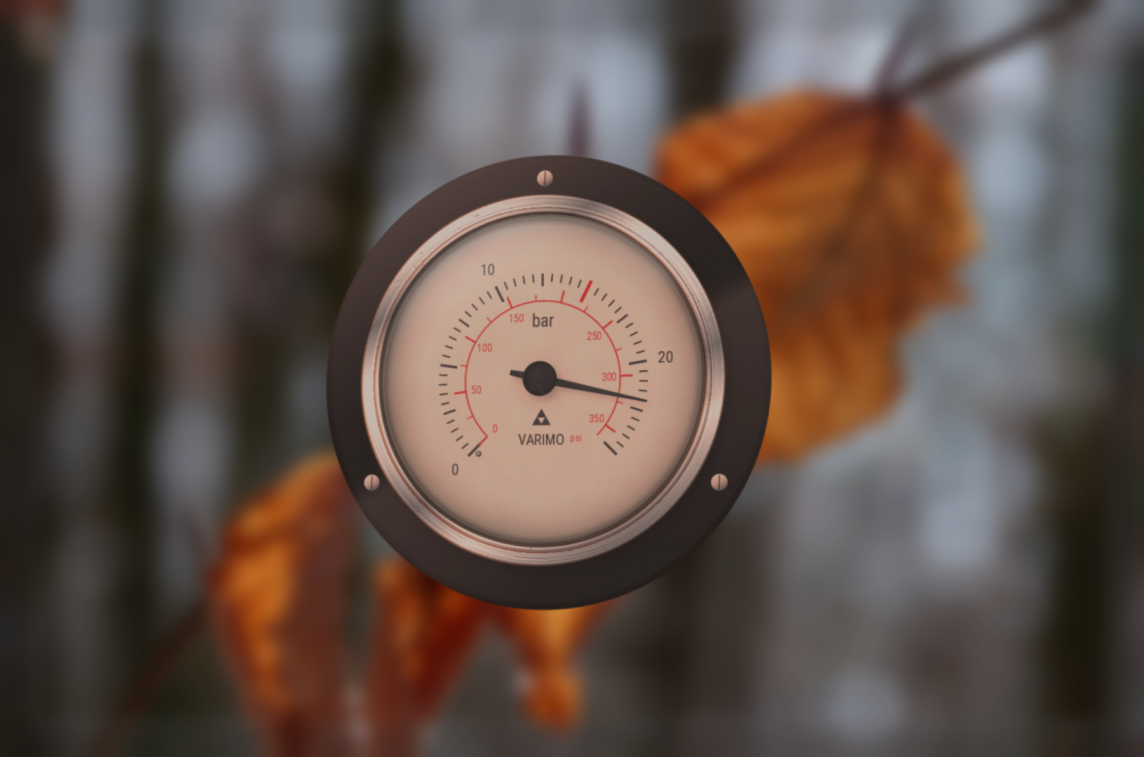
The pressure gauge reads 22 bar
